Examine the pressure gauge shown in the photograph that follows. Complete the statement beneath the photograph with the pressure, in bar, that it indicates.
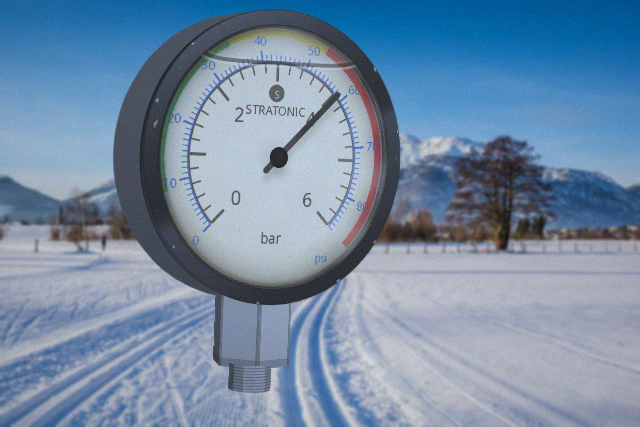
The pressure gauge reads 4 bar
